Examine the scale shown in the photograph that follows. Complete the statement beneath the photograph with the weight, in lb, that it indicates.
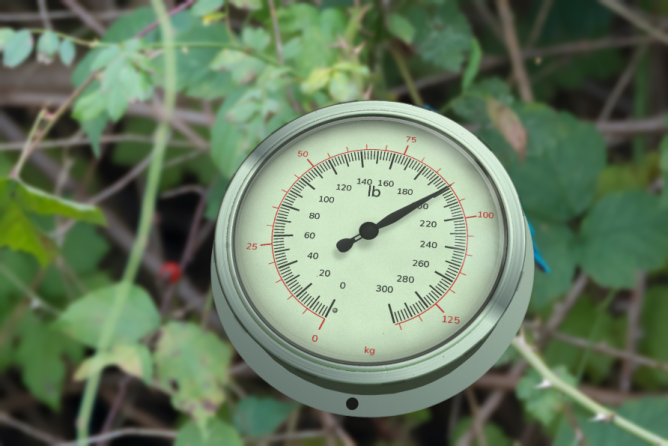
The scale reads 200 lb
